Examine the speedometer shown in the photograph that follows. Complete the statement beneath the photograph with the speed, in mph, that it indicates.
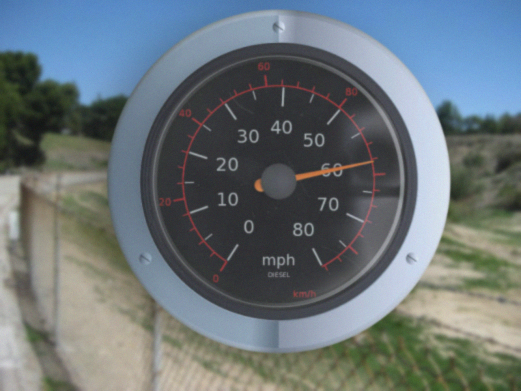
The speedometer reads 60 mph
